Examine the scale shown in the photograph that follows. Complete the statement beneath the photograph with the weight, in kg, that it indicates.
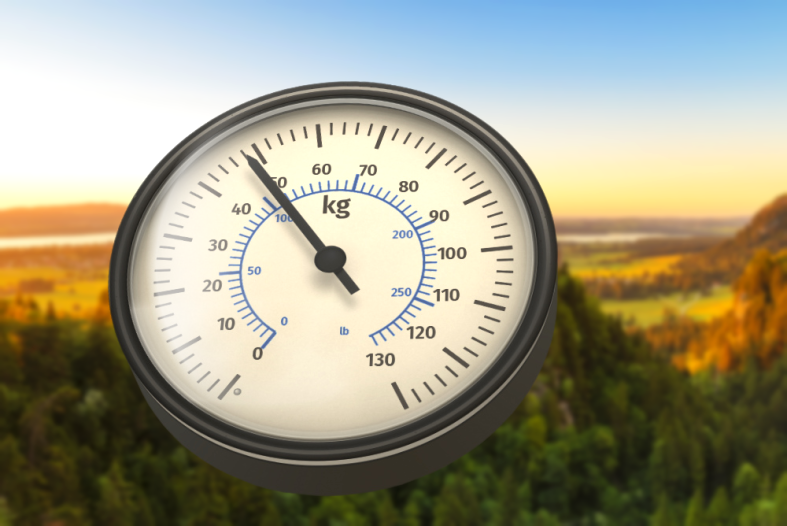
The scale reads 48 kg
